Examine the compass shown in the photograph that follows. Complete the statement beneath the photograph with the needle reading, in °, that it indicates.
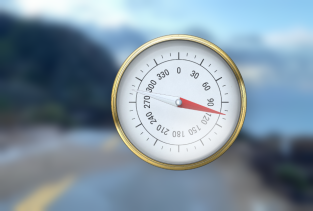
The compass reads 105 °
